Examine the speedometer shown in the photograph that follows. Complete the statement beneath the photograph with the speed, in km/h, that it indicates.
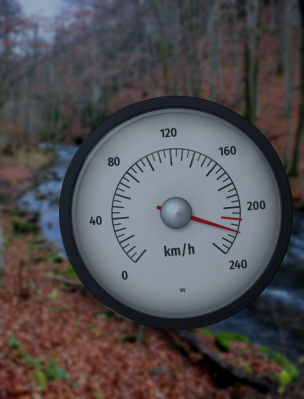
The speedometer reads 220 km/h
